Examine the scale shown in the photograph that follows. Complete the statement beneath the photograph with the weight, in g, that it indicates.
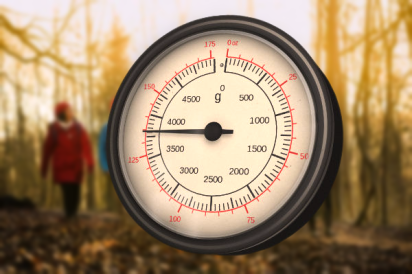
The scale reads 3800 g
